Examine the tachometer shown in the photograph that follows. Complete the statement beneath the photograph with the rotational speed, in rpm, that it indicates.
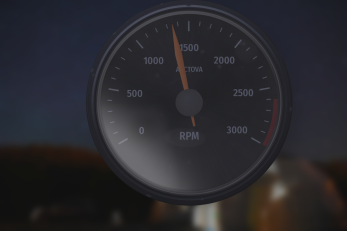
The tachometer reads 1350 rpm
